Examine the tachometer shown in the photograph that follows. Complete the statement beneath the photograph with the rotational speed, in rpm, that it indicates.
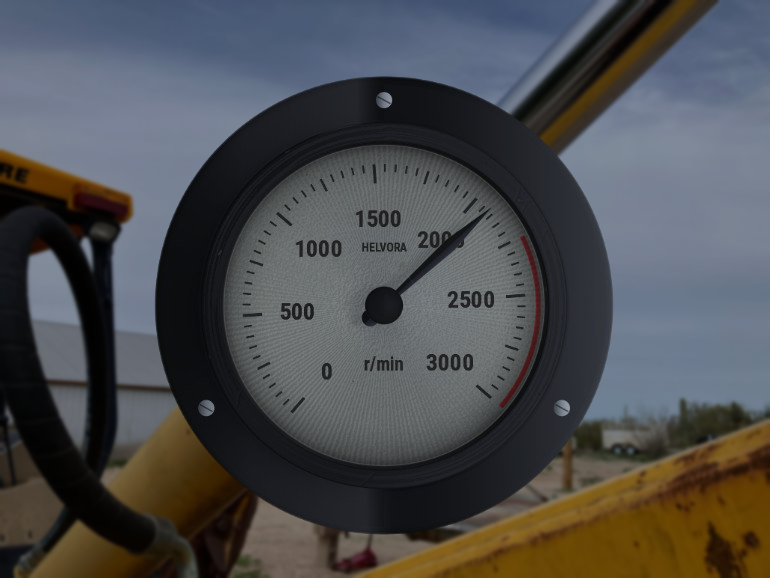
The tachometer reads 2075 rpm
